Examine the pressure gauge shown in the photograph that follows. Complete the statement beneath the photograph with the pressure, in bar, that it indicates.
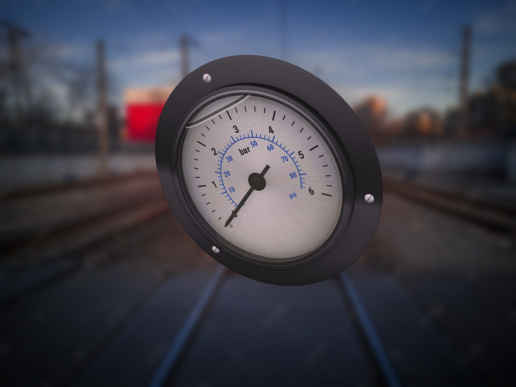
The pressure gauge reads 0 bar
